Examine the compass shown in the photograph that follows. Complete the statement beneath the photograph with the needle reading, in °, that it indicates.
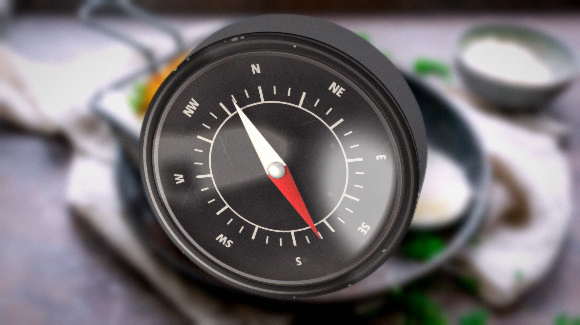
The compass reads 160 °
